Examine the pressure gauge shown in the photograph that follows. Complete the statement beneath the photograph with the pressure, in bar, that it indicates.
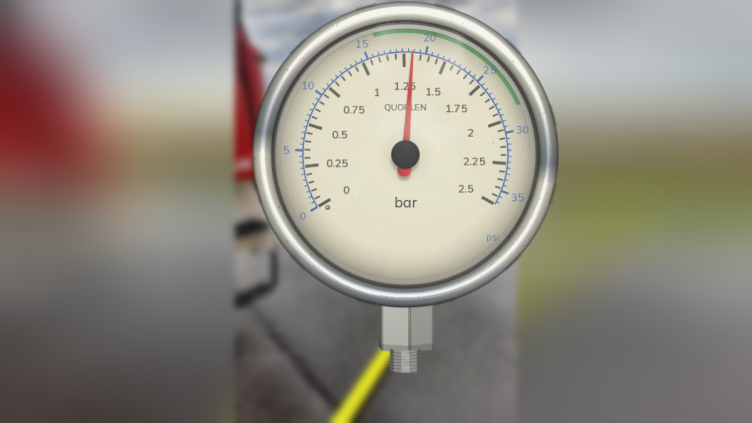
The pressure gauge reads 1.3 bar
